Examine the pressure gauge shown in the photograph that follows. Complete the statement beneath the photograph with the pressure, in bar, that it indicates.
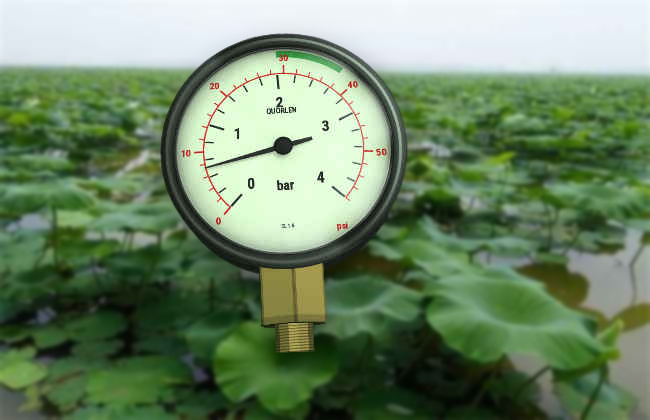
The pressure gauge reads 0.5 bar
